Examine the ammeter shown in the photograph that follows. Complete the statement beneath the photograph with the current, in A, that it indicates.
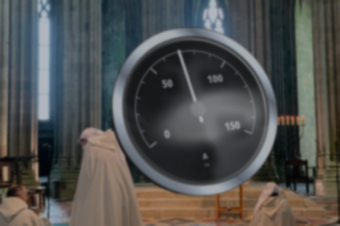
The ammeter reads 70 A
